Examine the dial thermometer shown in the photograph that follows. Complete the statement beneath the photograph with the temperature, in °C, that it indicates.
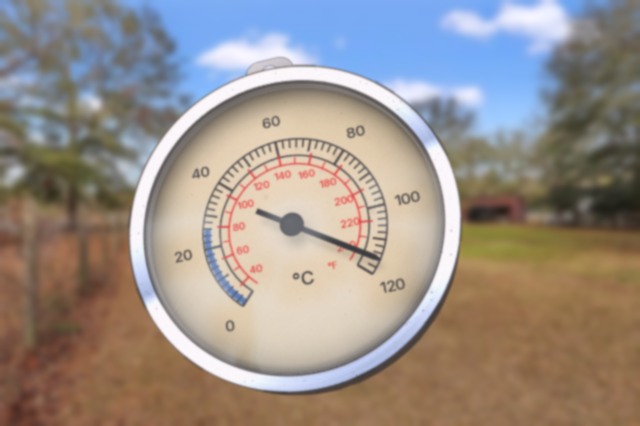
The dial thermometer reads 116 °C
